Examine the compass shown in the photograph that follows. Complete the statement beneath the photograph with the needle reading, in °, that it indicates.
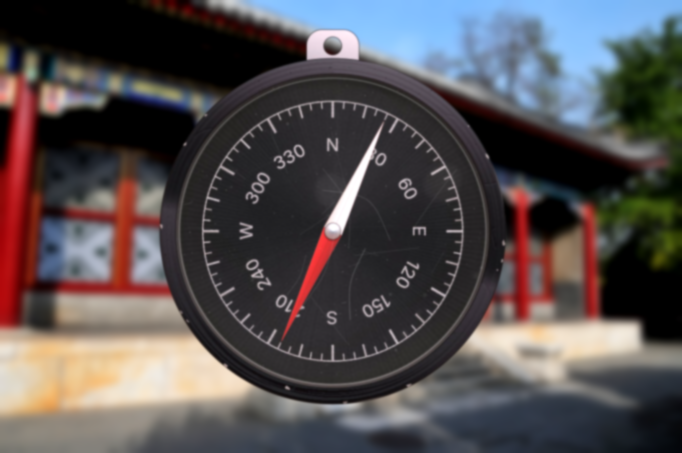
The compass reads 205 °
